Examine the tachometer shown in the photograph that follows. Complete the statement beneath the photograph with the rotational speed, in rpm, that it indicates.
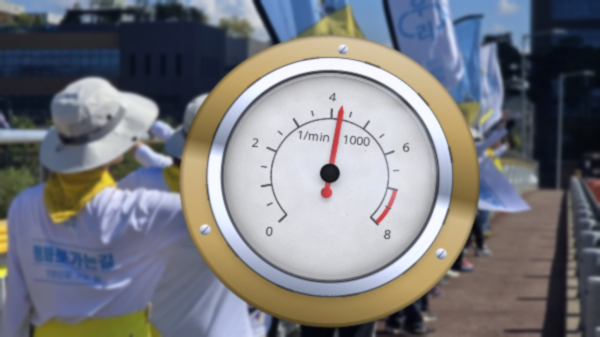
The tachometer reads 4250 rpm
